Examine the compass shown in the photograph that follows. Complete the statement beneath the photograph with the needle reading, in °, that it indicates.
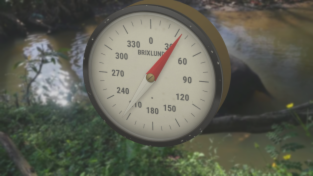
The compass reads 35 °
